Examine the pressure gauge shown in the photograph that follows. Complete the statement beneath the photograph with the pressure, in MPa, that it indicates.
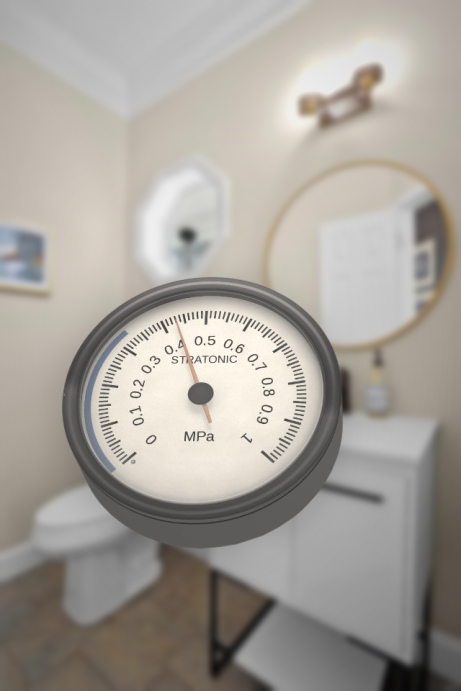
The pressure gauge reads 0.43 MPa
